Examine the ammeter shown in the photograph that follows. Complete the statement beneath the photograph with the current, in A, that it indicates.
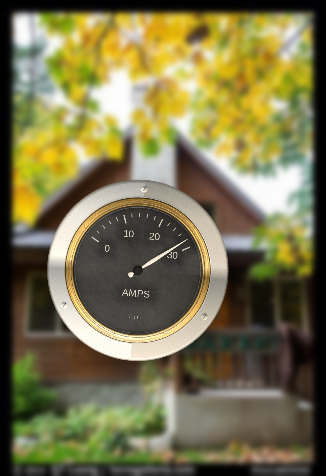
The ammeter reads 28 A
